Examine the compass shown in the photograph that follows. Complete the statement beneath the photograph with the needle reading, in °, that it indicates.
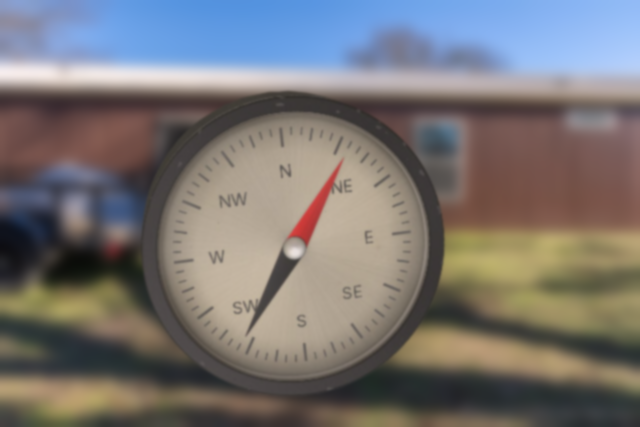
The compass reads 35 °
